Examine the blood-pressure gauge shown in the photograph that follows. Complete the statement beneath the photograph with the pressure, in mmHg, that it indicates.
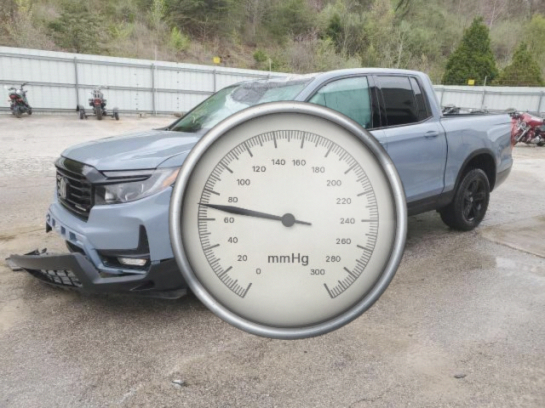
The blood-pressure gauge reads 70 mmHg
